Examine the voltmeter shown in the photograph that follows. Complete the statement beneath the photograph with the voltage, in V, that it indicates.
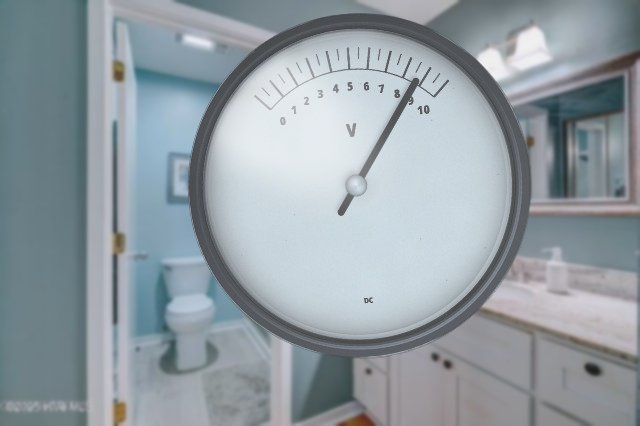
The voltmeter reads 8.75 V
